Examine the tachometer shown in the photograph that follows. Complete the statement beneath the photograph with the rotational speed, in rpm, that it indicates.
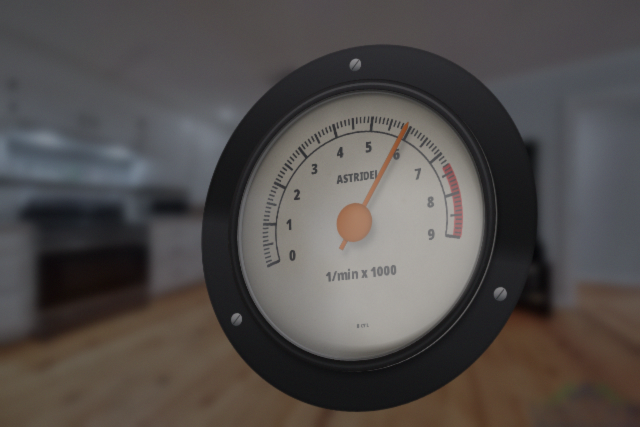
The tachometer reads 6000 rpm
